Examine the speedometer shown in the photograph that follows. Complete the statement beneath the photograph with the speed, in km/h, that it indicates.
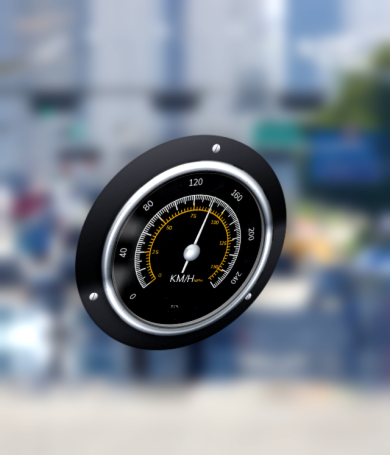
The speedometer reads 140 km/h
